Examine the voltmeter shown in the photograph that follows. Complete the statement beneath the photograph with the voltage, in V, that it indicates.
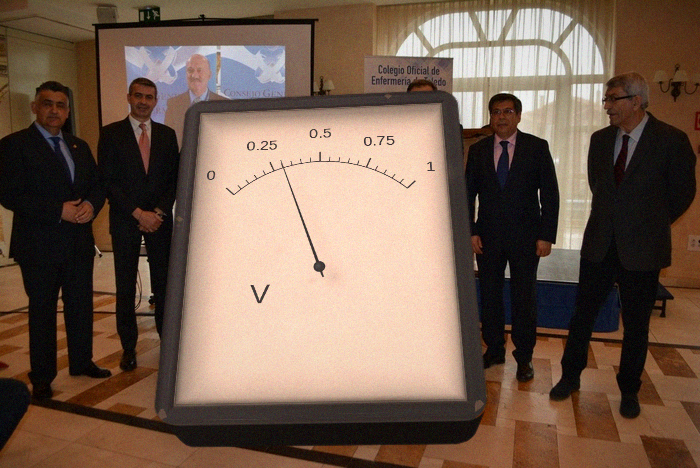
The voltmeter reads 0.3 V
